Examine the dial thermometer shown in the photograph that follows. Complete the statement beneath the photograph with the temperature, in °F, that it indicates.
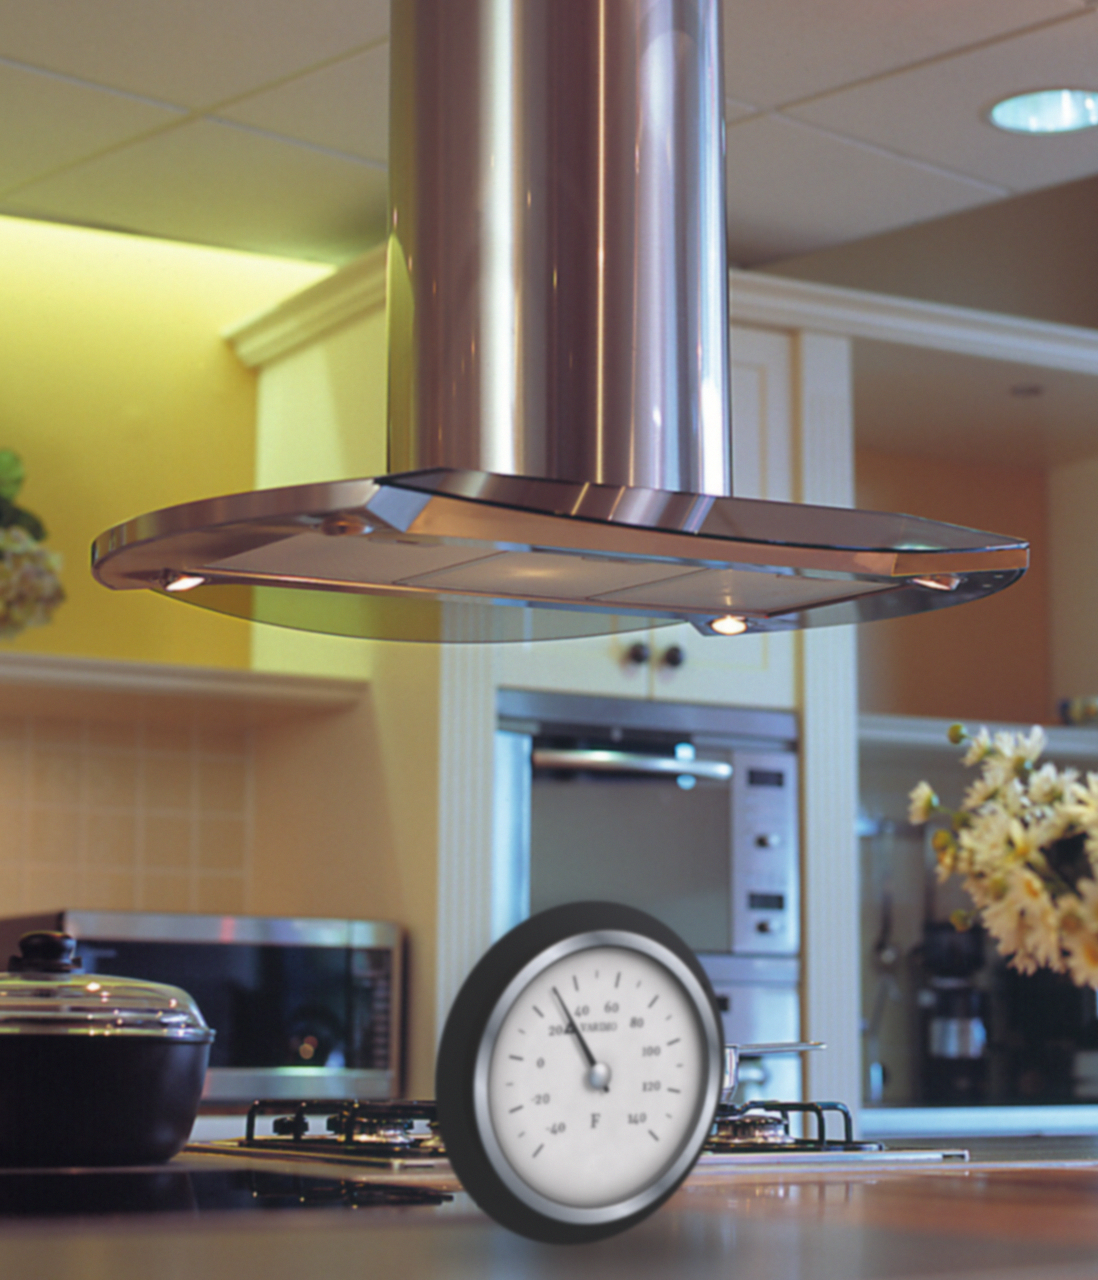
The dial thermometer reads 30 °F
